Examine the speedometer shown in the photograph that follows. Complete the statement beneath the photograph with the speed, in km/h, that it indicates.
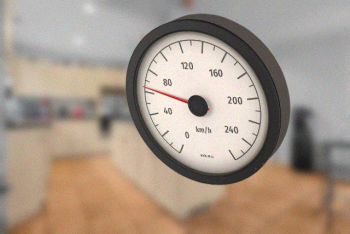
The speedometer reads 65 km/h
